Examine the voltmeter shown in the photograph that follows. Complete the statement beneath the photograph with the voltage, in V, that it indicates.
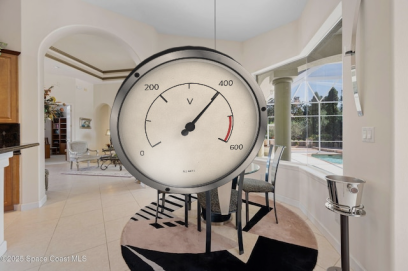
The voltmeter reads 400 V
